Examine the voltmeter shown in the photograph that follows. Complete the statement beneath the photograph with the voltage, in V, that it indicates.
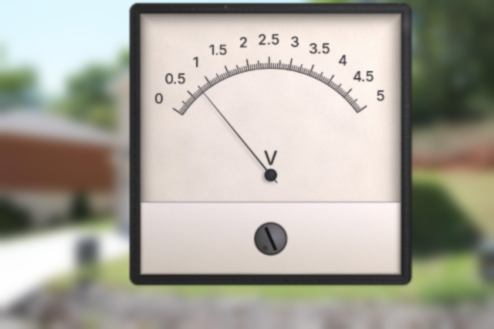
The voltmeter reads 0.75 V
